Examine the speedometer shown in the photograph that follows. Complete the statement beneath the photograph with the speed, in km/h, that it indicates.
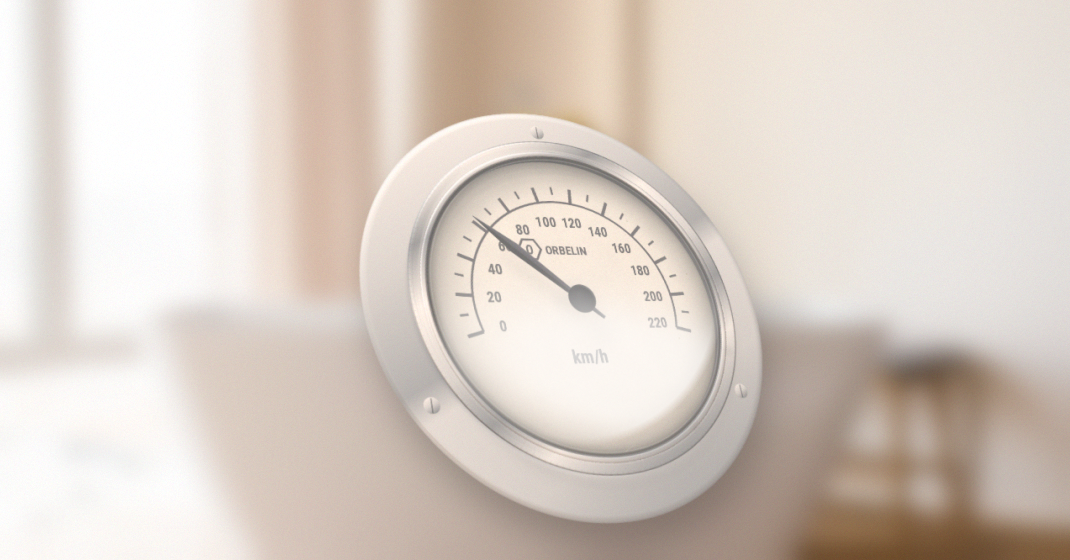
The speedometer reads 60 km/h
